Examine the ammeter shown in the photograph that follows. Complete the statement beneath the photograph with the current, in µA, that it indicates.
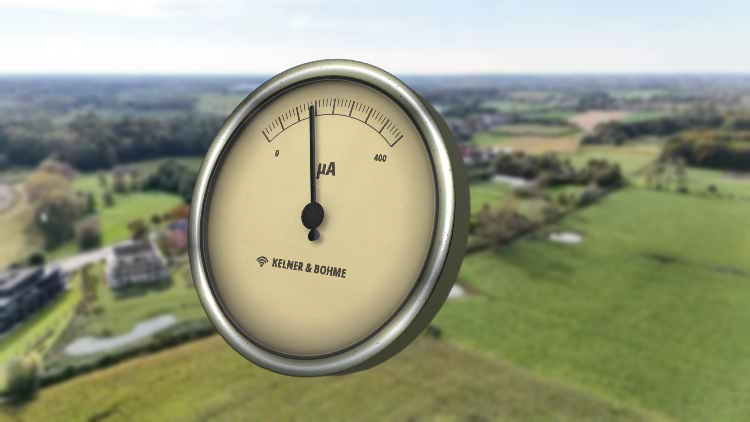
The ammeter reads 150 µA
